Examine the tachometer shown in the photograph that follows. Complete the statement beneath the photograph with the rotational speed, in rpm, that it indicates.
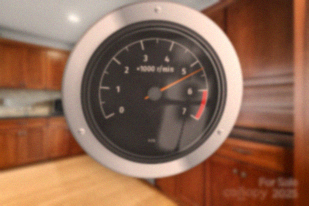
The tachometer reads 5250 rpm
